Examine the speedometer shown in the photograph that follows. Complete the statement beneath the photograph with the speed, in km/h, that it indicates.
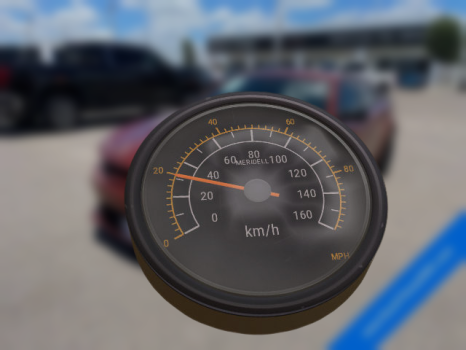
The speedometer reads 30 km/h
